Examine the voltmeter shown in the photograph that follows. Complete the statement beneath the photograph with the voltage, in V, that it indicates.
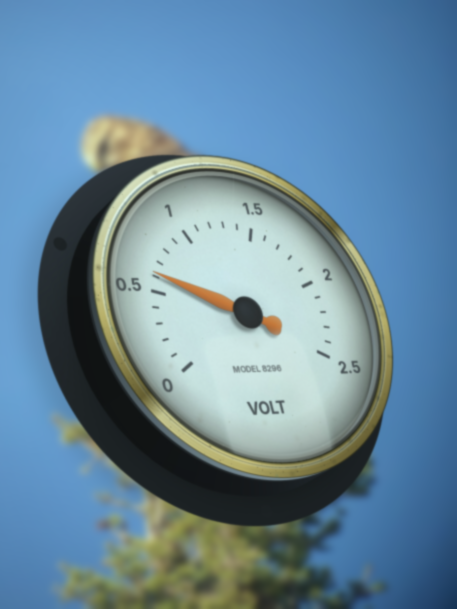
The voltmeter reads 0.6 V
